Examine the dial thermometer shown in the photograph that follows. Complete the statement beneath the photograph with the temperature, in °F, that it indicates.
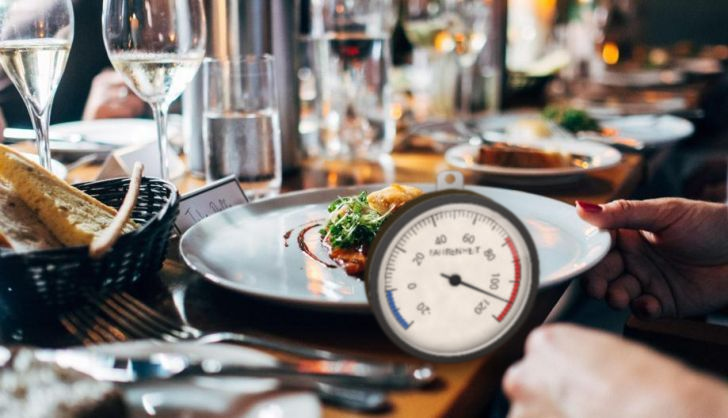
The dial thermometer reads 110 °F
